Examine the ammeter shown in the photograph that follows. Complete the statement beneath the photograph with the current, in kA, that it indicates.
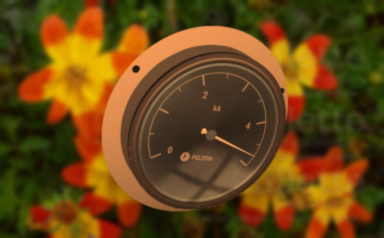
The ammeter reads 4.75 kA
